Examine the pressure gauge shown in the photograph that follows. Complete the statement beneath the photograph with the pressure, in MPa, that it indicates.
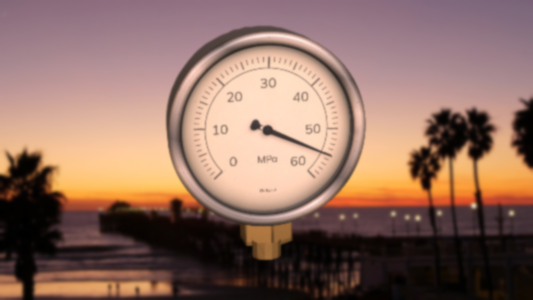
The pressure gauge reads 55 MPa
